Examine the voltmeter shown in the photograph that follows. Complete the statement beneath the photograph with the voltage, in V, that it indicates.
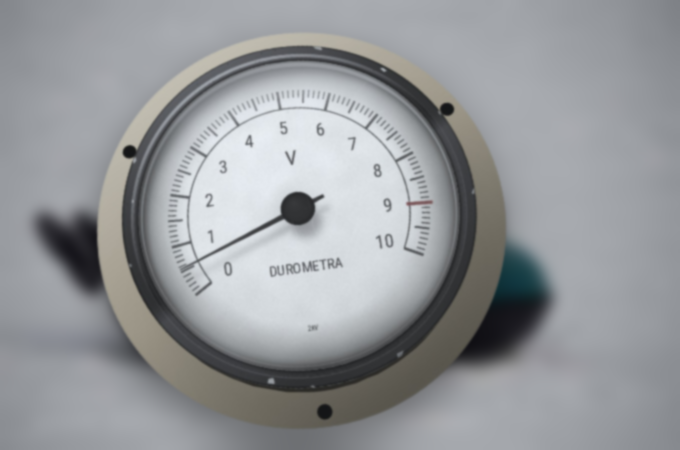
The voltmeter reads 0.5 V
